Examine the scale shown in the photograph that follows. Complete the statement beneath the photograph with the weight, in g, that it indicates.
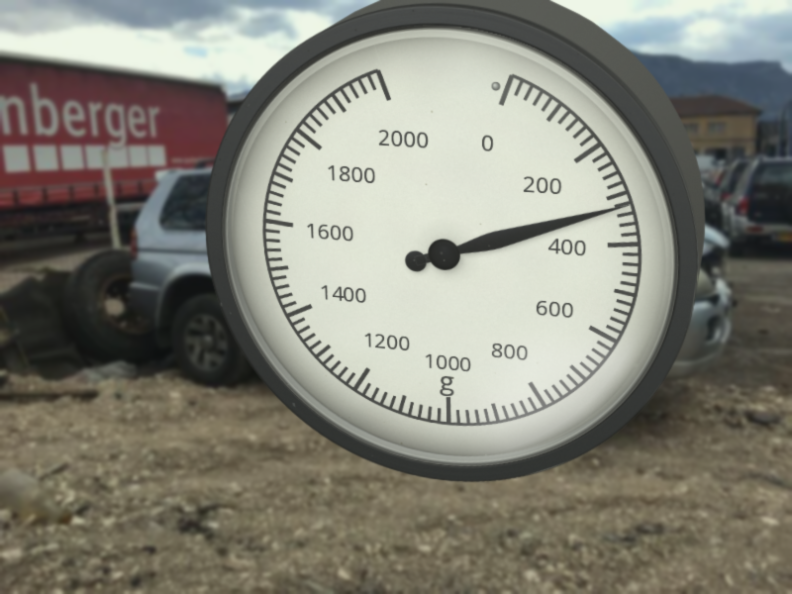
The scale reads 320 g
